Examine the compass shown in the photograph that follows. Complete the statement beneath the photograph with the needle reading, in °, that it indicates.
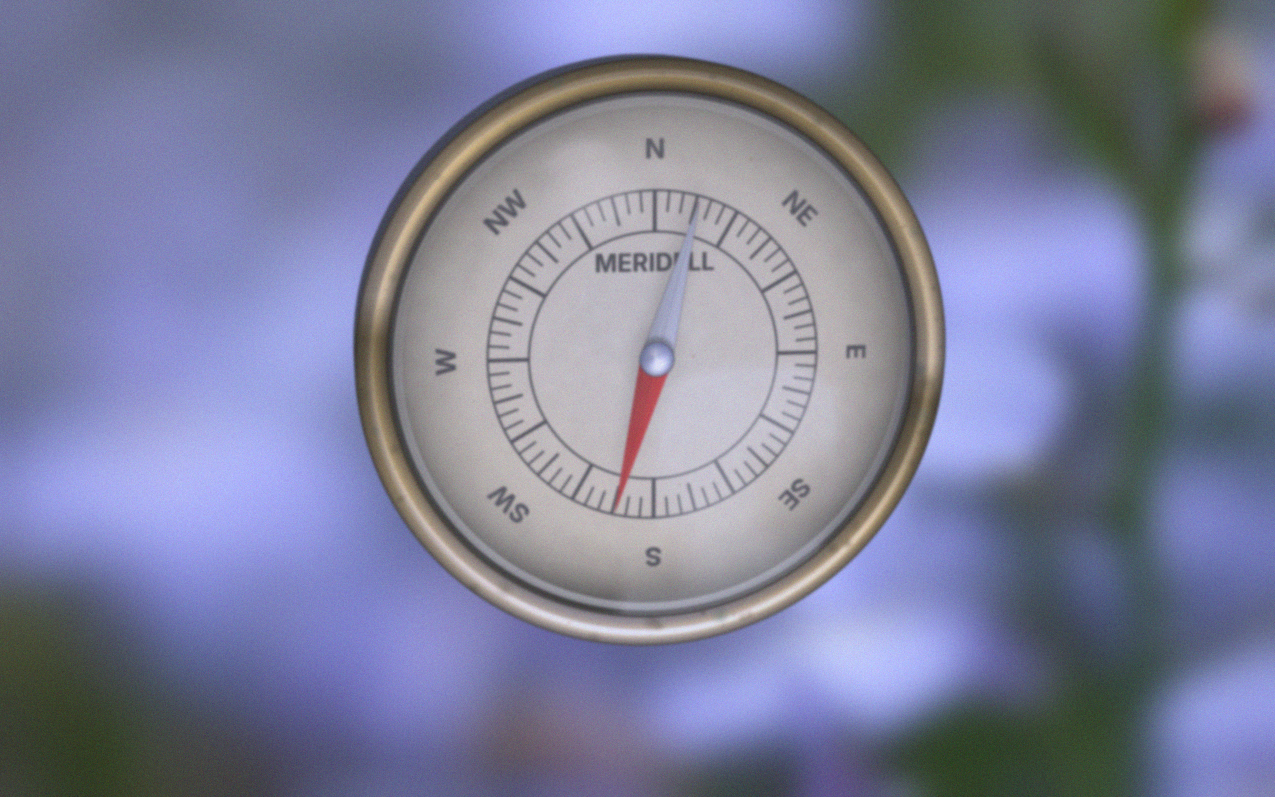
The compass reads 195 °
